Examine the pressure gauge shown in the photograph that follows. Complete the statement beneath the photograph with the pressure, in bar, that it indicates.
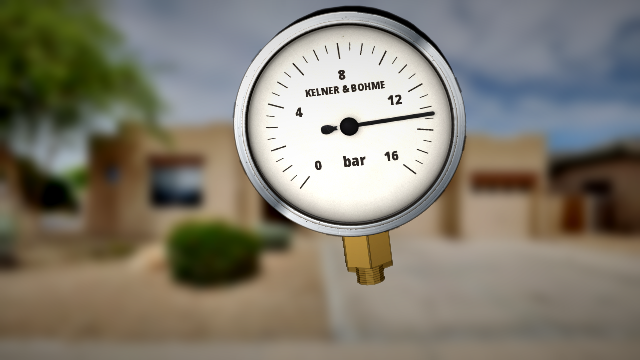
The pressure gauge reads 13.25 bar
